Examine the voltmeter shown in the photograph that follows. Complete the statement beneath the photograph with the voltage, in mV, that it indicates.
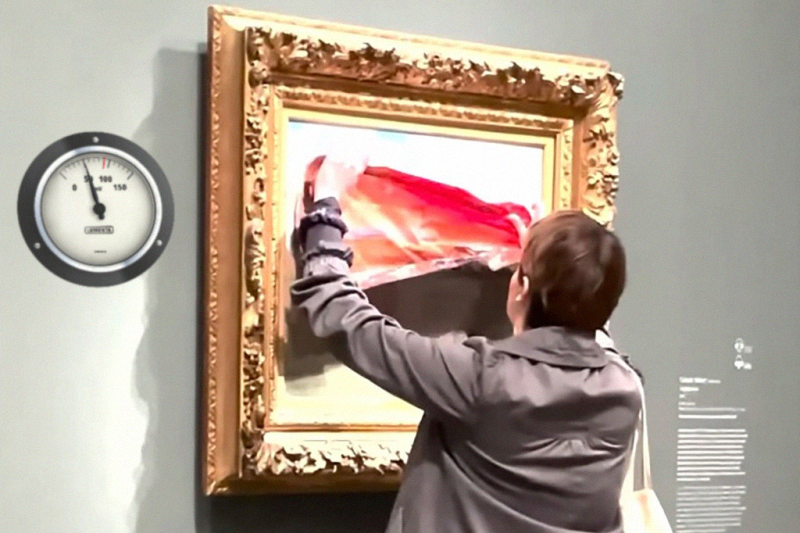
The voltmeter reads 50 mV
